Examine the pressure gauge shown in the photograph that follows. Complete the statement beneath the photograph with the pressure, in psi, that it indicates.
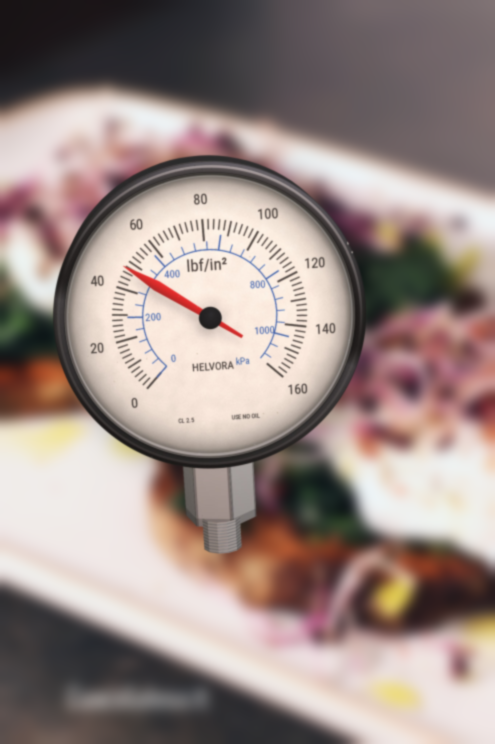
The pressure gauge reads 48 psi
